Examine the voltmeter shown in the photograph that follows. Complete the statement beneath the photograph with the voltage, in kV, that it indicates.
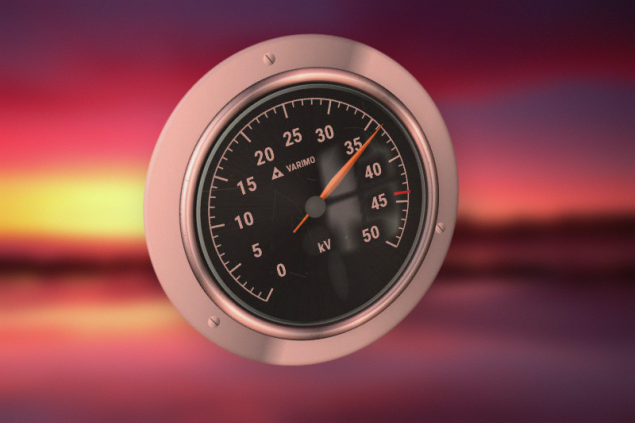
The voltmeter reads 36 kV
